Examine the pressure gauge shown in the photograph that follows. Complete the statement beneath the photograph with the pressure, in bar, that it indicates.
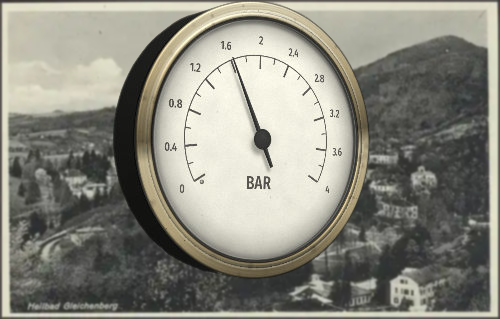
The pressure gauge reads 1.6 bar
